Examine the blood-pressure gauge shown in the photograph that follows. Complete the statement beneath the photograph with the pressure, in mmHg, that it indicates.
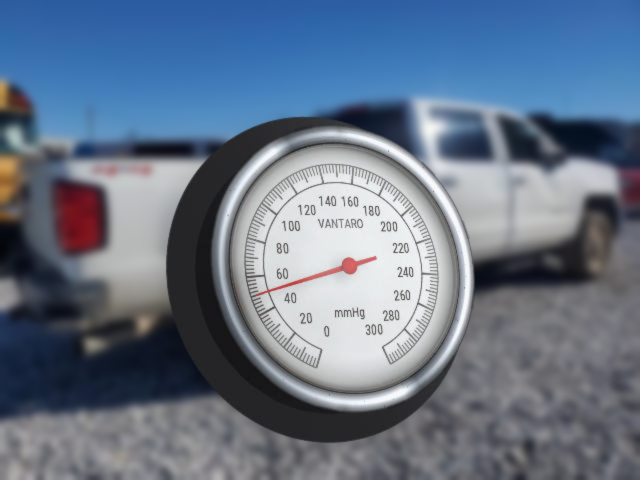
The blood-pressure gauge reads 50 mmHg
